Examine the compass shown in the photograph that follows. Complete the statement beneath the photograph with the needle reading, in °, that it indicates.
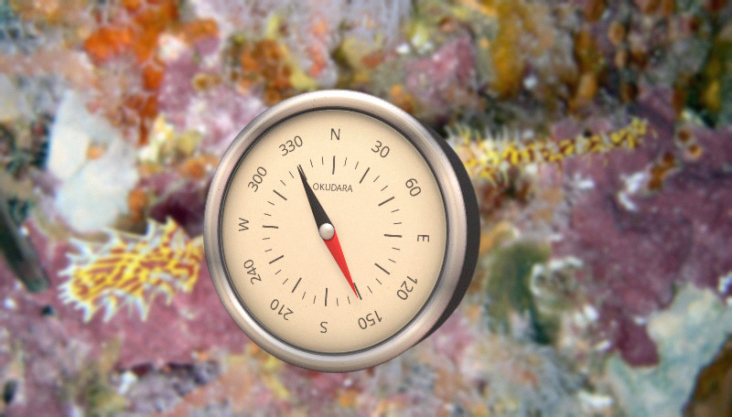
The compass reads 150 °
